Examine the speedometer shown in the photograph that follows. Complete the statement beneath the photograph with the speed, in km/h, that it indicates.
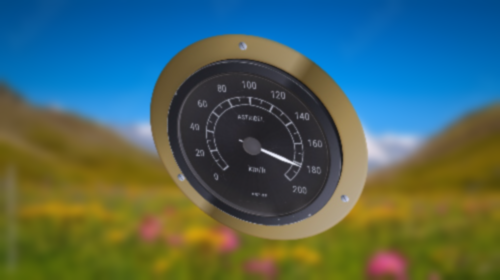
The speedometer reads 180 km/h
